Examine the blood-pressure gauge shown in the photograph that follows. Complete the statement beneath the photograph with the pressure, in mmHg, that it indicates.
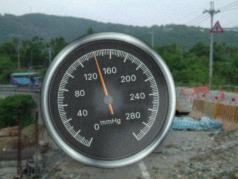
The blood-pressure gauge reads 140 mmHg
